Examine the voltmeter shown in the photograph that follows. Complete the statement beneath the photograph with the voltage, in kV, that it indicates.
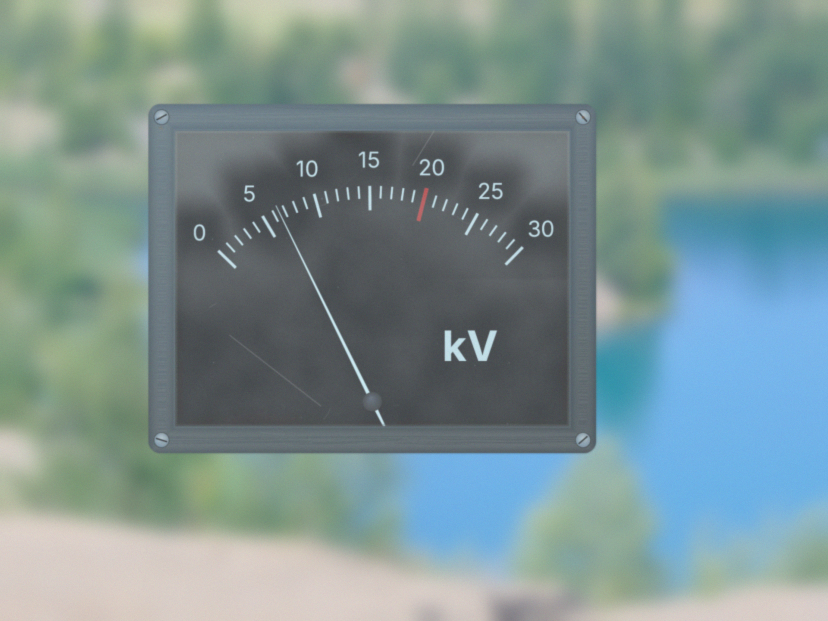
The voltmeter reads 6.5 kV
